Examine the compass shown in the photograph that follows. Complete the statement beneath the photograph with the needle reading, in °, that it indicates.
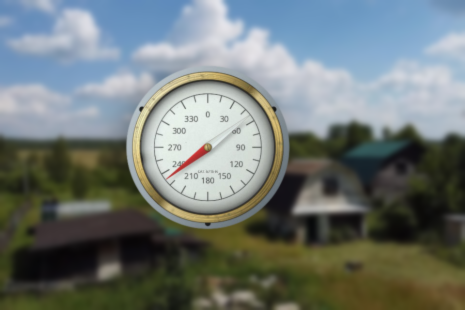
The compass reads 232.5 °
